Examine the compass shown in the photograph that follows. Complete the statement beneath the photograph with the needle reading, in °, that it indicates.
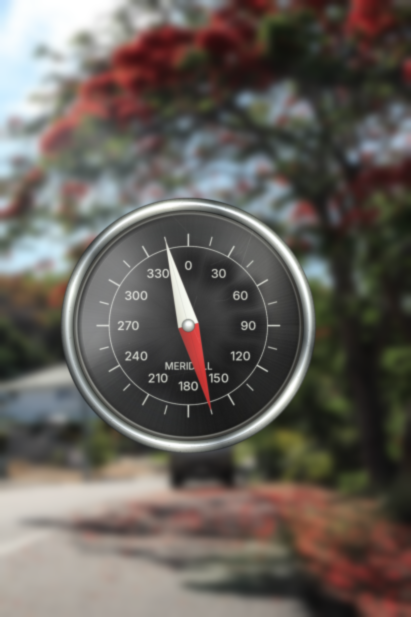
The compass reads 165 °
